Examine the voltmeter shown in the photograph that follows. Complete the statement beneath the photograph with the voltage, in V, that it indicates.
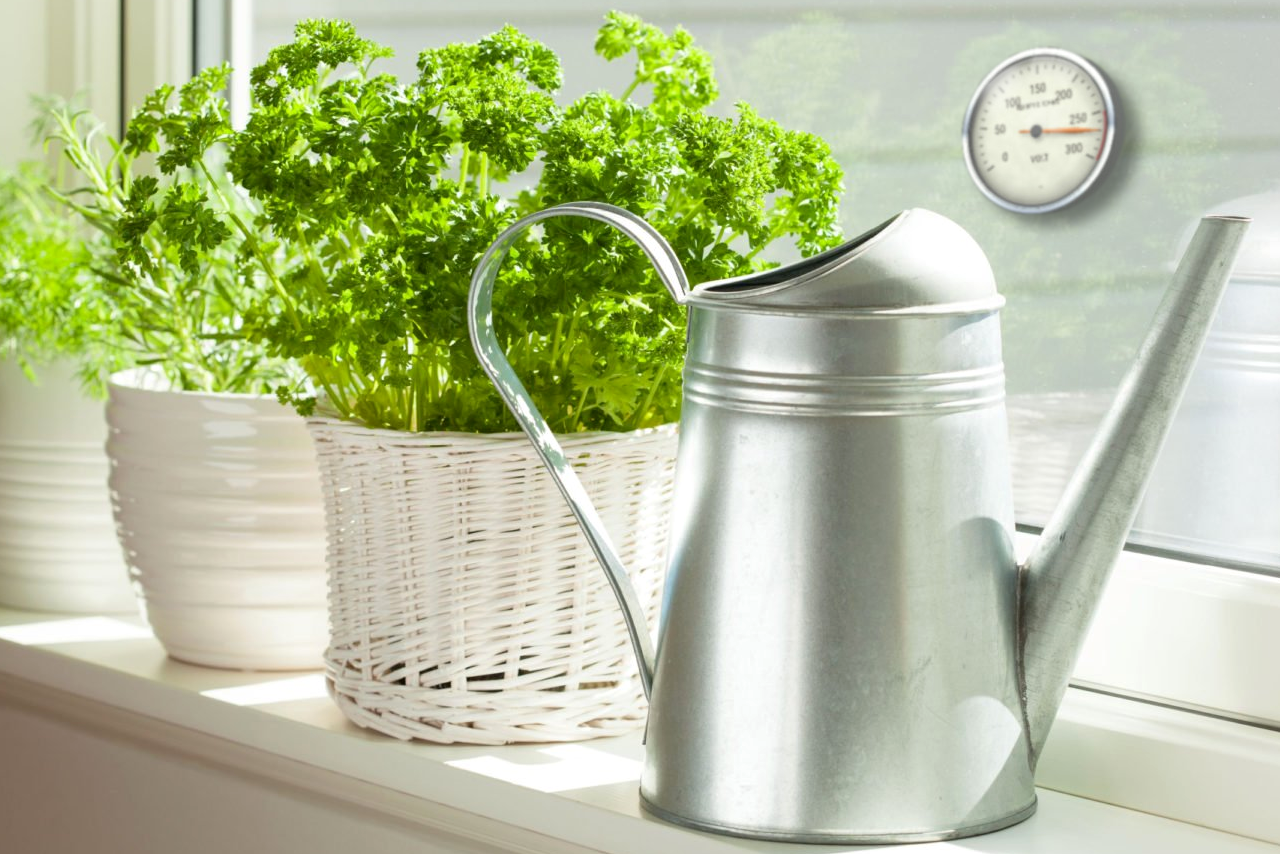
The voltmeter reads 270 V
